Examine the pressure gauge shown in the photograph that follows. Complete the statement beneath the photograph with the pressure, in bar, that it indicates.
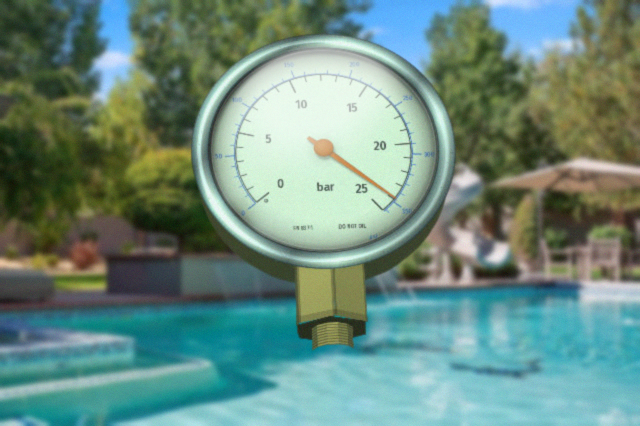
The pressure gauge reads 24 bar
